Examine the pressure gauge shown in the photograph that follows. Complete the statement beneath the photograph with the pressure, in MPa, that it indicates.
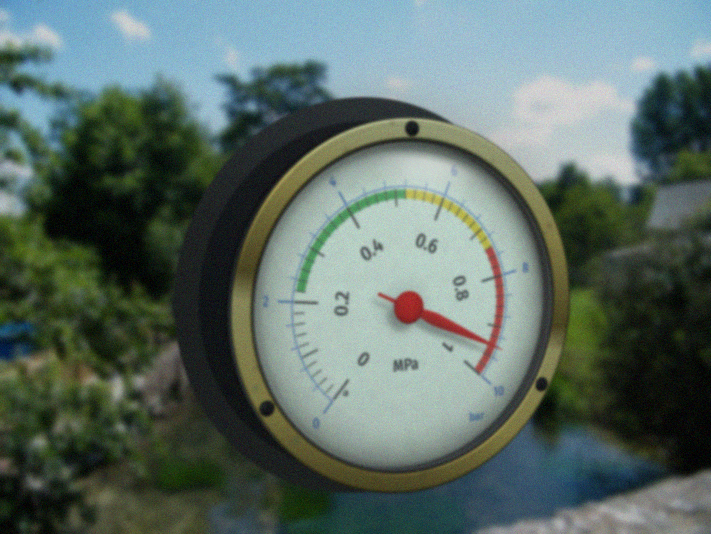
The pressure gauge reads 0.94 MPa
